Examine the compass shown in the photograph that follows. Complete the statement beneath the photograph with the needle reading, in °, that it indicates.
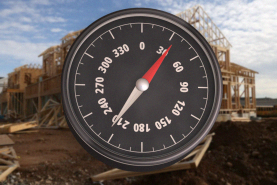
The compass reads 35 °
